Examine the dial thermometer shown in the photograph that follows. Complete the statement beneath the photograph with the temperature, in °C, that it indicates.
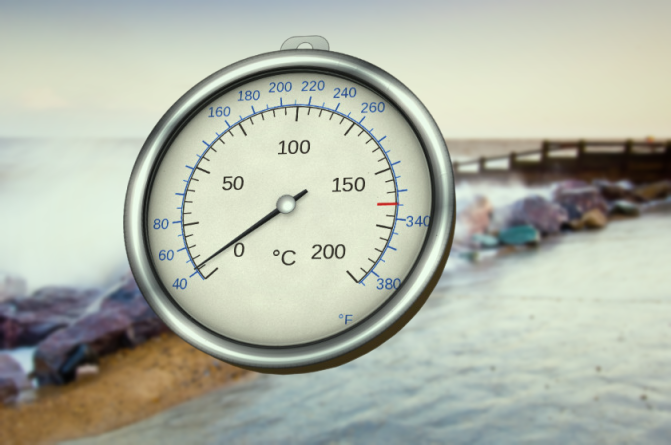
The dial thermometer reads 5 °C
